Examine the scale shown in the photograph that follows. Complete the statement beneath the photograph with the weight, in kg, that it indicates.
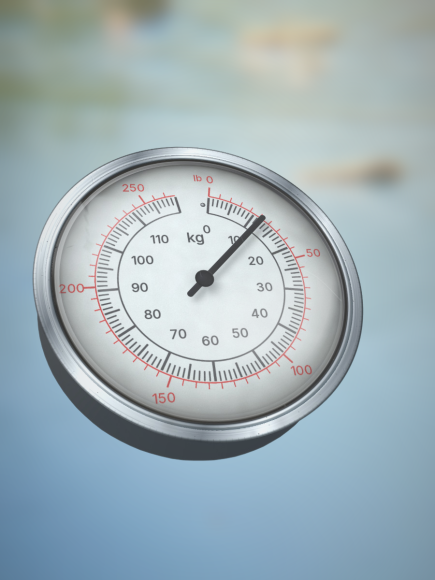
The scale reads 12 kg
